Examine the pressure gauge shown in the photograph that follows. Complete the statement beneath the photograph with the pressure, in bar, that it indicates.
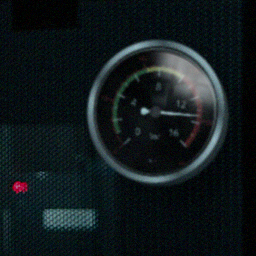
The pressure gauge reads 13.5 bar
